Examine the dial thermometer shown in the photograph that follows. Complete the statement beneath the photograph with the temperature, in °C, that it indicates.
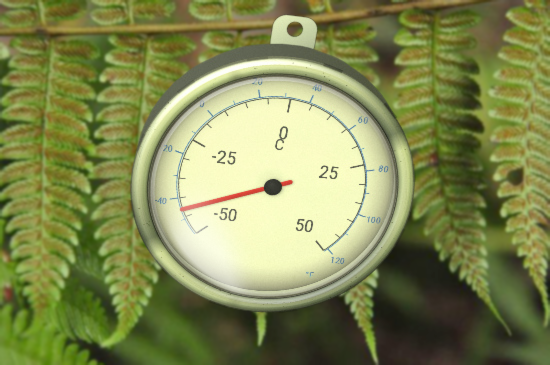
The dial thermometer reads -42.5 °C
